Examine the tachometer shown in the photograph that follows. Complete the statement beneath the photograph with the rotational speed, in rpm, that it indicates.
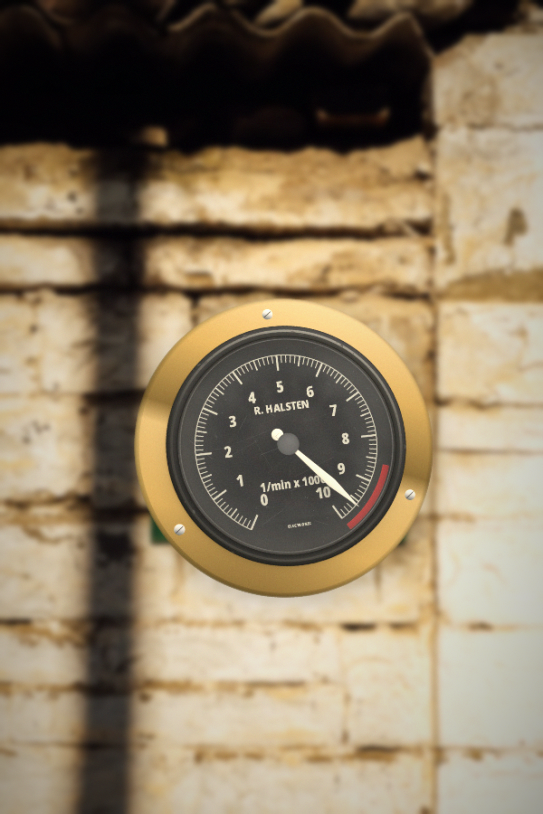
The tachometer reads 9600 rpm
